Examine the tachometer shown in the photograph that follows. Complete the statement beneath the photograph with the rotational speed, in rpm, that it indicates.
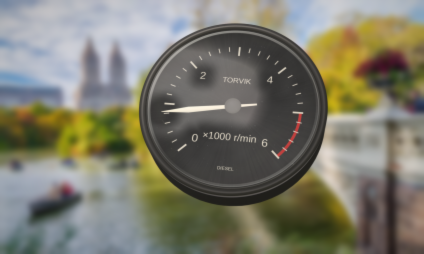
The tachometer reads 800 rpm
